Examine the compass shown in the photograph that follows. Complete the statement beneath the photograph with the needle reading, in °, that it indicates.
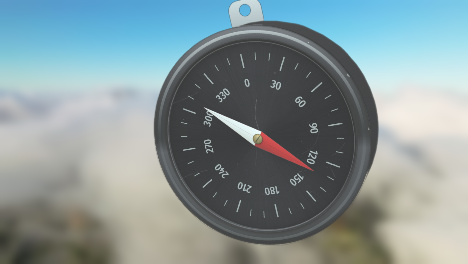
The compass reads 130 °
